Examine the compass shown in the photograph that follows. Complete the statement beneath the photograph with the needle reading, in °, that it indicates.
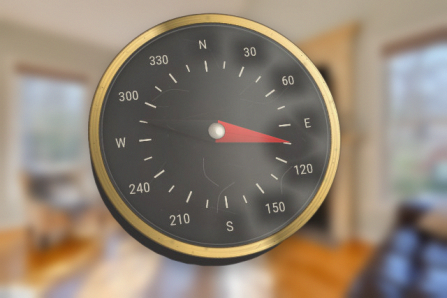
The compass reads 105 °
